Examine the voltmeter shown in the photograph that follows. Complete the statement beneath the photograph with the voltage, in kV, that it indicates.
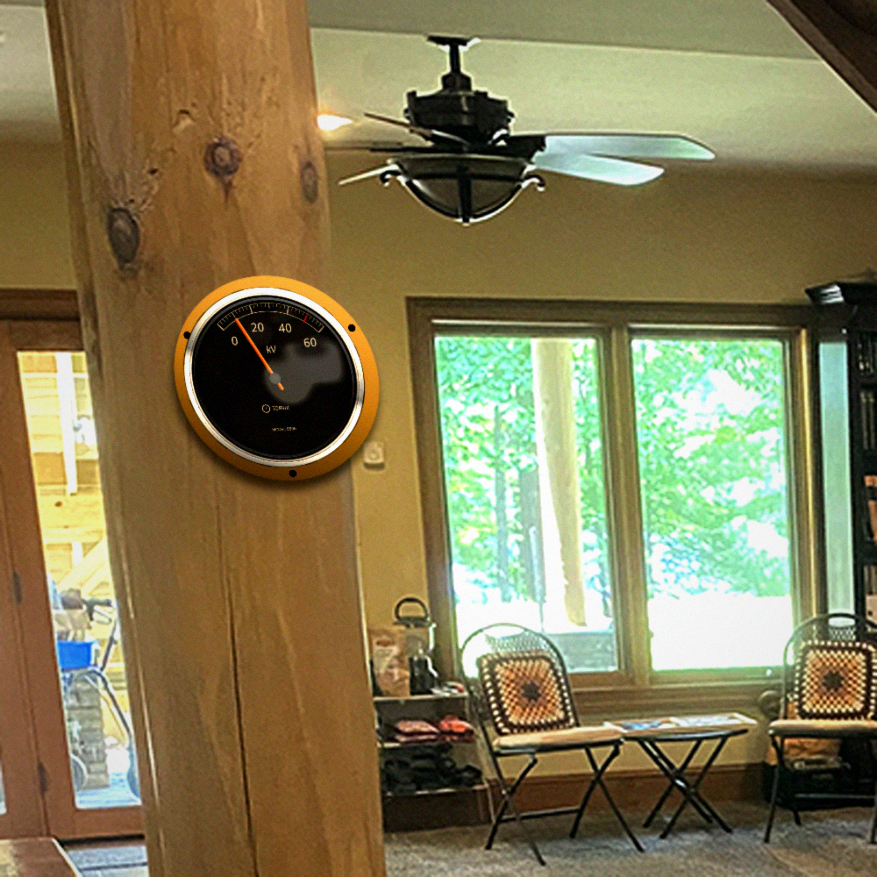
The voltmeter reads 10 kV
